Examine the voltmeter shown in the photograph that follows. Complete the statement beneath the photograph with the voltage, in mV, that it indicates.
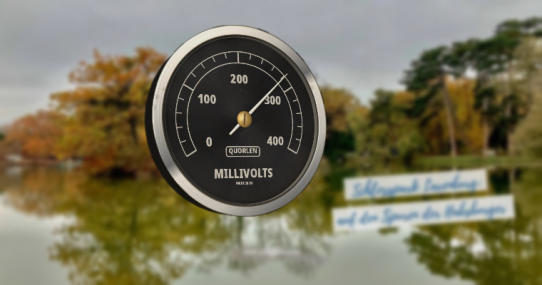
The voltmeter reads 280 mV
